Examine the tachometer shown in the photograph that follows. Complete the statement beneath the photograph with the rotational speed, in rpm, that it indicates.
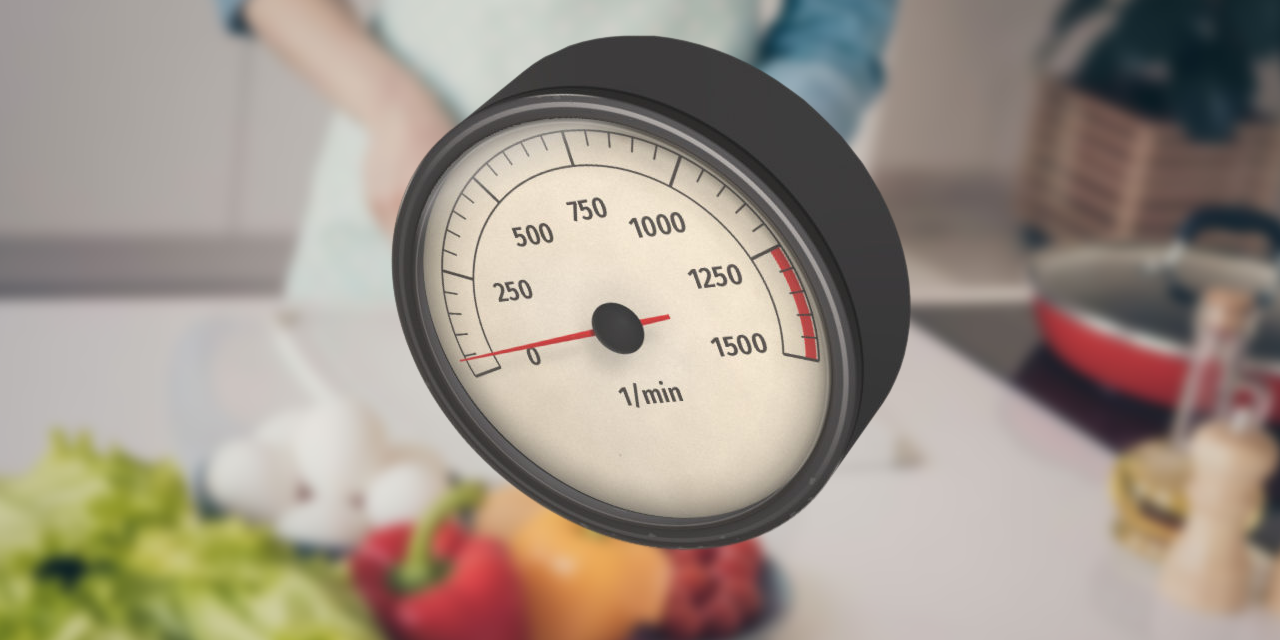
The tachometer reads 50 rpm
